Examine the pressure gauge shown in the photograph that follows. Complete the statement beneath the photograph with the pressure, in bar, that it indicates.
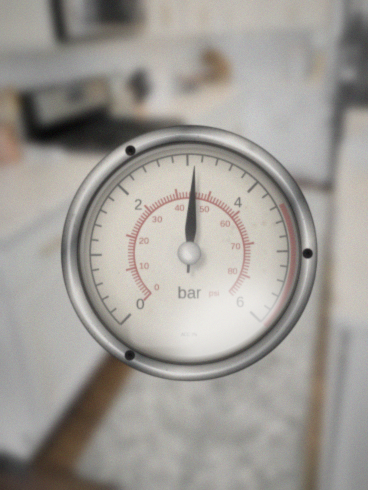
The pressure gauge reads 3.1 bar
